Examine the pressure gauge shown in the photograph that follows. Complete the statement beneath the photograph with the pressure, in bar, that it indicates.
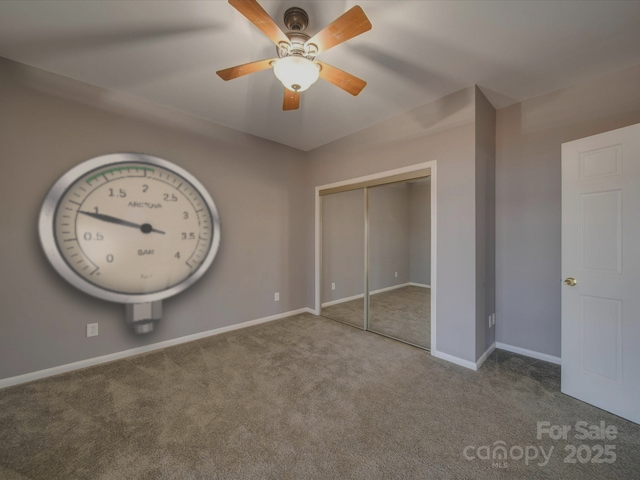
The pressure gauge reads 0.9 bar
